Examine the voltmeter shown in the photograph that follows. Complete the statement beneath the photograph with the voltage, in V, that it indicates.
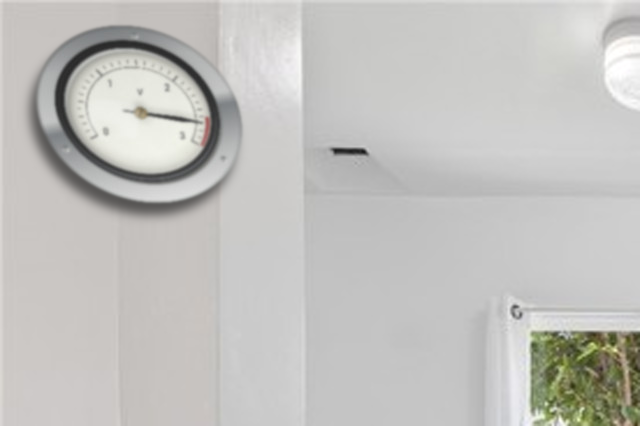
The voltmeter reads 2.7 V
